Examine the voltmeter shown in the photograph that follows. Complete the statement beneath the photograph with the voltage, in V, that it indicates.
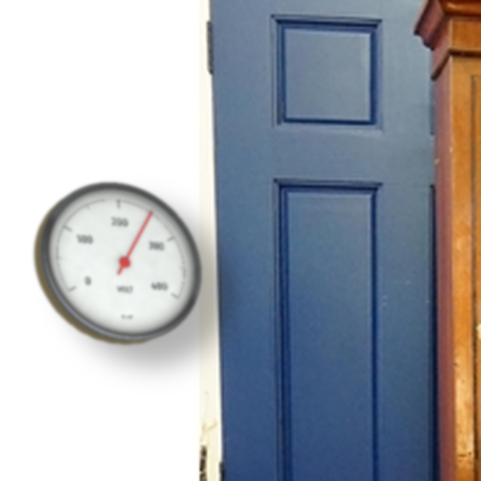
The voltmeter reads 250 V
